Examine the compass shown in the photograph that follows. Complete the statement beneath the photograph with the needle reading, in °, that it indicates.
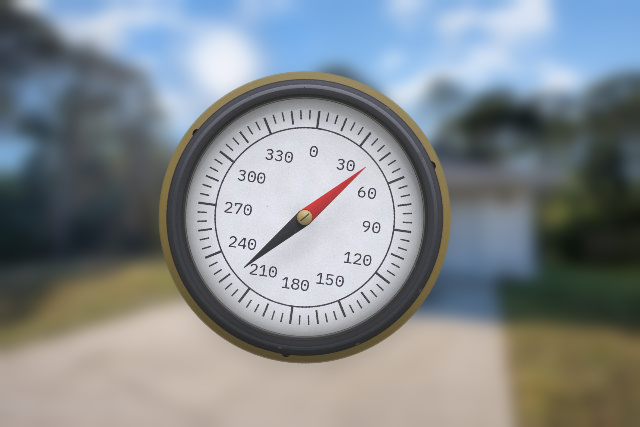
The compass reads 42.5 °
